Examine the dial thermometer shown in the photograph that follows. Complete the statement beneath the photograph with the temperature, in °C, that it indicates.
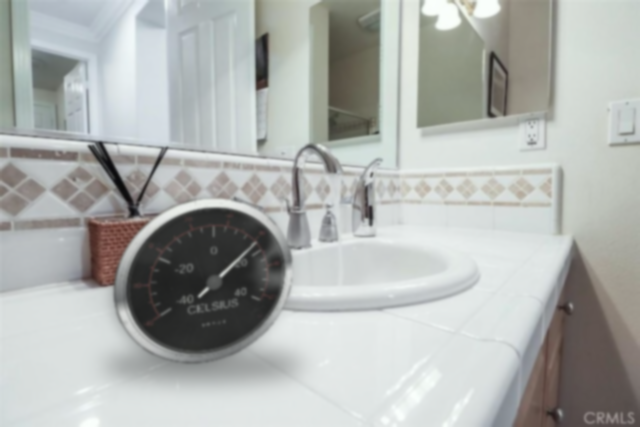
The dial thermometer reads 16 °C
